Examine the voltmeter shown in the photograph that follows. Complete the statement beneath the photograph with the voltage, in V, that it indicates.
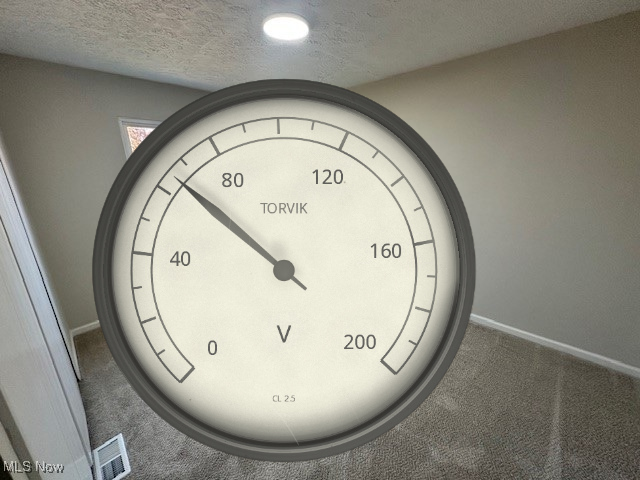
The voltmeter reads 65 V
